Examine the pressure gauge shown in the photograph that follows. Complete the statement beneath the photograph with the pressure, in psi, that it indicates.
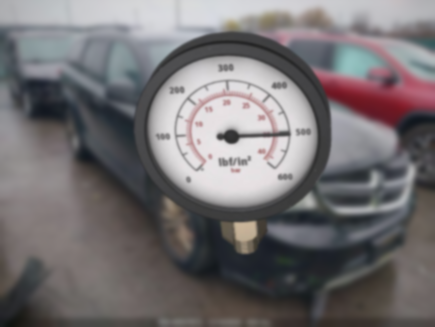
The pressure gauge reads 500 psi
